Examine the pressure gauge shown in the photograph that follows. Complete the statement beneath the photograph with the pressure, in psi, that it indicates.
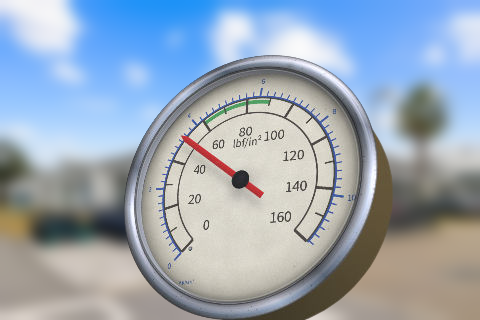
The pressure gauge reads 50 psi
